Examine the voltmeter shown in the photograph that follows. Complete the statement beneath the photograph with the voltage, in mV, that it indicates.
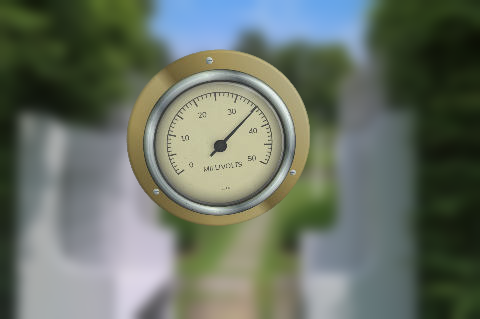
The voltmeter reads 35 mV
